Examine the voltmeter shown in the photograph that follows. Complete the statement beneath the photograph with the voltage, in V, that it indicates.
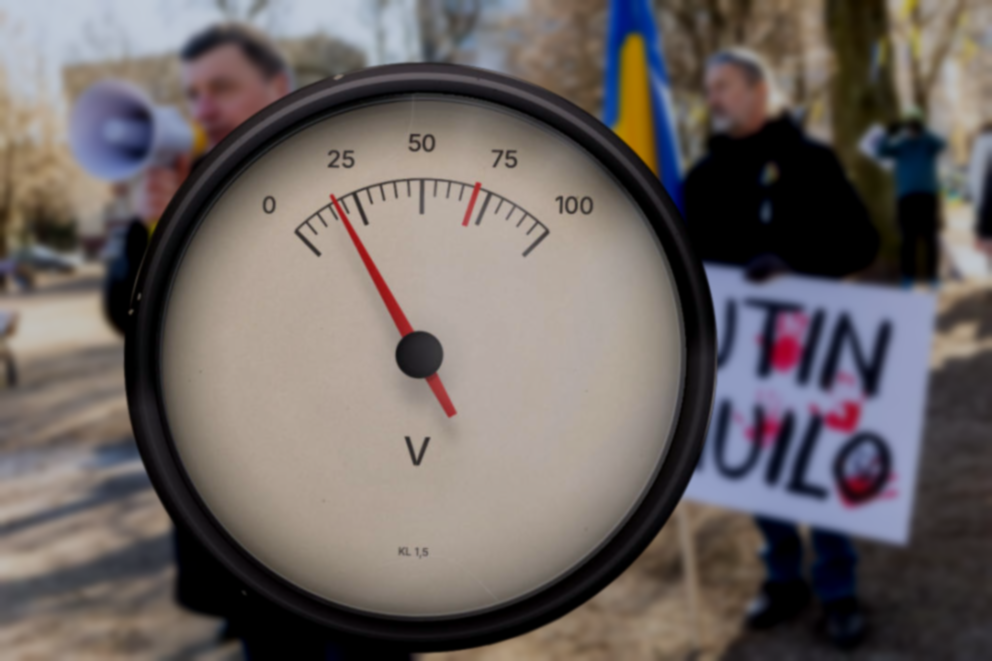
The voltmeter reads 17.5 V
